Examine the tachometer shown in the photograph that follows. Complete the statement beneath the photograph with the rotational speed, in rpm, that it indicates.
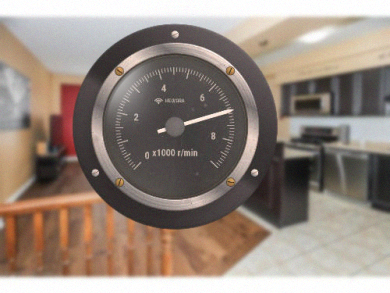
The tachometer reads 7000 rpm
